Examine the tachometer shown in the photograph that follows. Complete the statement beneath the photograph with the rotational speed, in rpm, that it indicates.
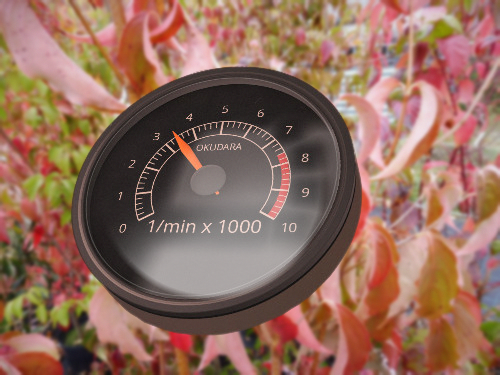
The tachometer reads 3400 rpm
